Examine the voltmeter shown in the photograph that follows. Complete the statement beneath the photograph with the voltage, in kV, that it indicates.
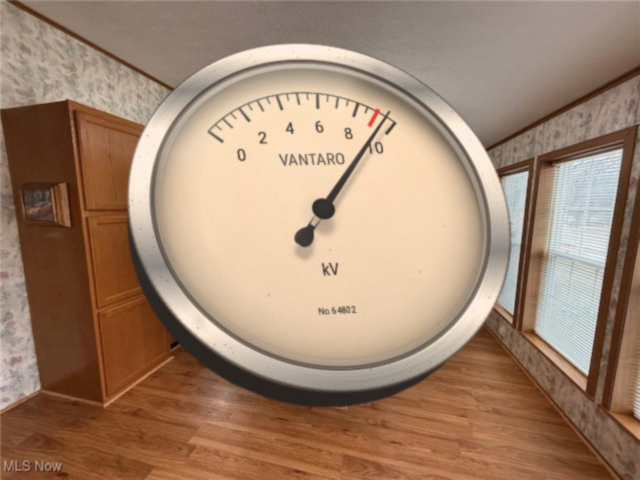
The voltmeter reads 9.5 kV
